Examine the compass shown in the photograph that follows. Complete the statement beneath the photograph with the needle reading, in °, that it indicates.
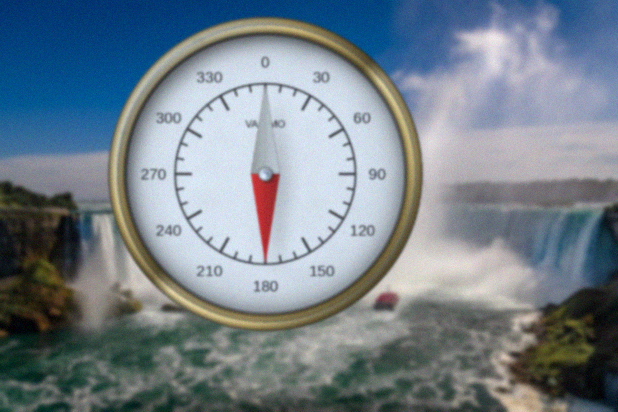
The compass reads 180 °
